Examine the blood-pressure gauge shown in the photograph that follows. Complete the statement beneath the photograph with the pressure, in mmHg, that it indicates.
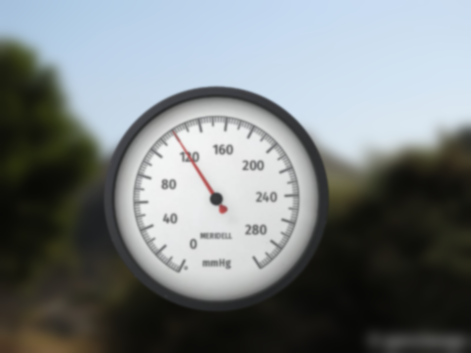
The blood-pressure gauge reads 120 mmHg
